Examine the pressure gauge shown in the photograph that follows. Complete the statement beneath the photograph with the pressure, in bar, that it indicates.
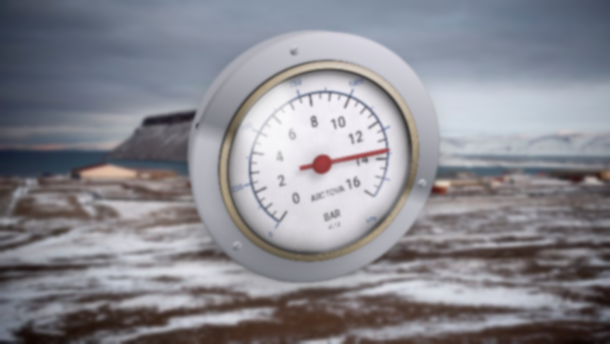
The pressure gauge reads 13.5 bar
